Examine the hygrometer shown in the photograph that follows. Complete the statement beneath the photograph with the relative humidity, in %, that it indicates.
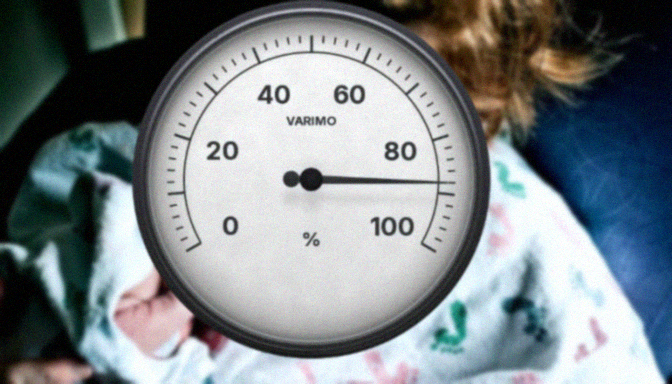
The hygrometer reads 88 %
